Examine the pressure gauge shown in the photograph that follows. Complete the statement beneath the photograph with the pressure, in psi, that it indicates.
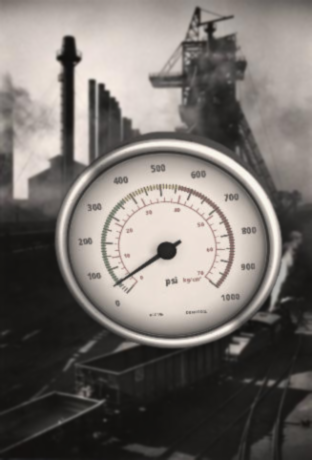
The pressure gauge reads 50 psi
